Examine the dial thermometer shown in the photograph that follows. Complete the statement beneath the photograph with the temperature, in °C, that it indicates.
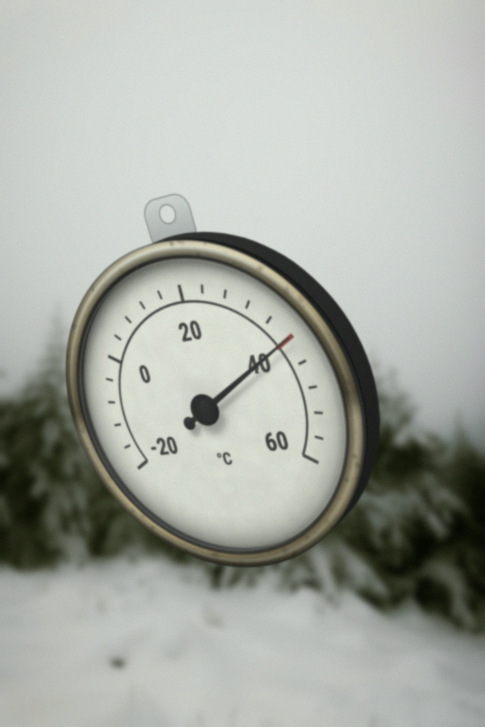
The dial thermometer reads 40 °C
